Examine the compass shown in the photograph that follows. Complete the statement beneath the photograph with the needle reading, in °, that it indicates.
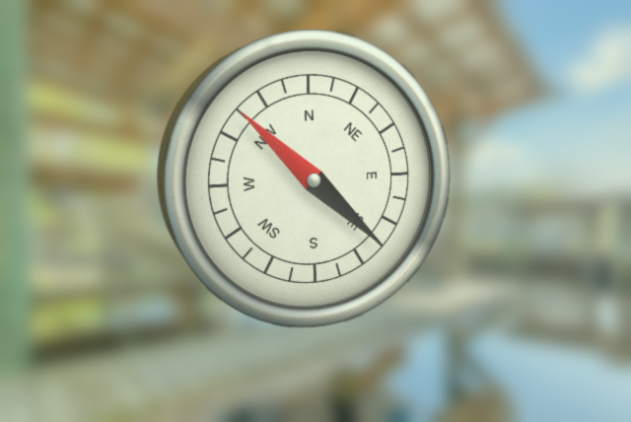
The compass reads 315 °
